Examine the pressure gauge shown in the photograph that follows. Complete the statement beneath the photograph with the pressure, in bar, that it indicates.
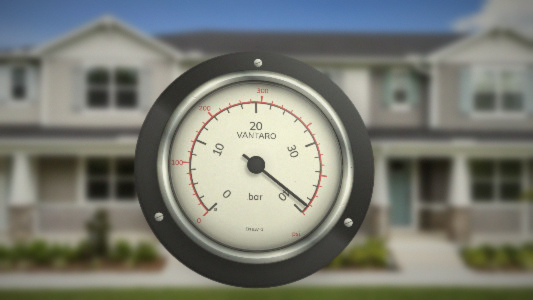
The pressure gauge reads 39 bar
